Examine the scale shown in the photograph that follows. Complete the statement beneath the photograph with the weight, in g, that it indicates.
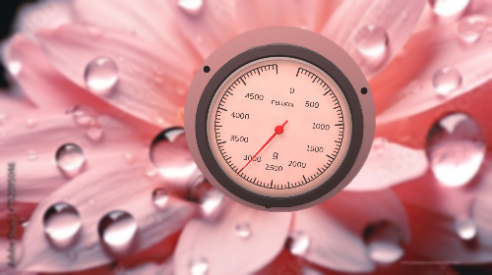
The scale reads 3000 g
